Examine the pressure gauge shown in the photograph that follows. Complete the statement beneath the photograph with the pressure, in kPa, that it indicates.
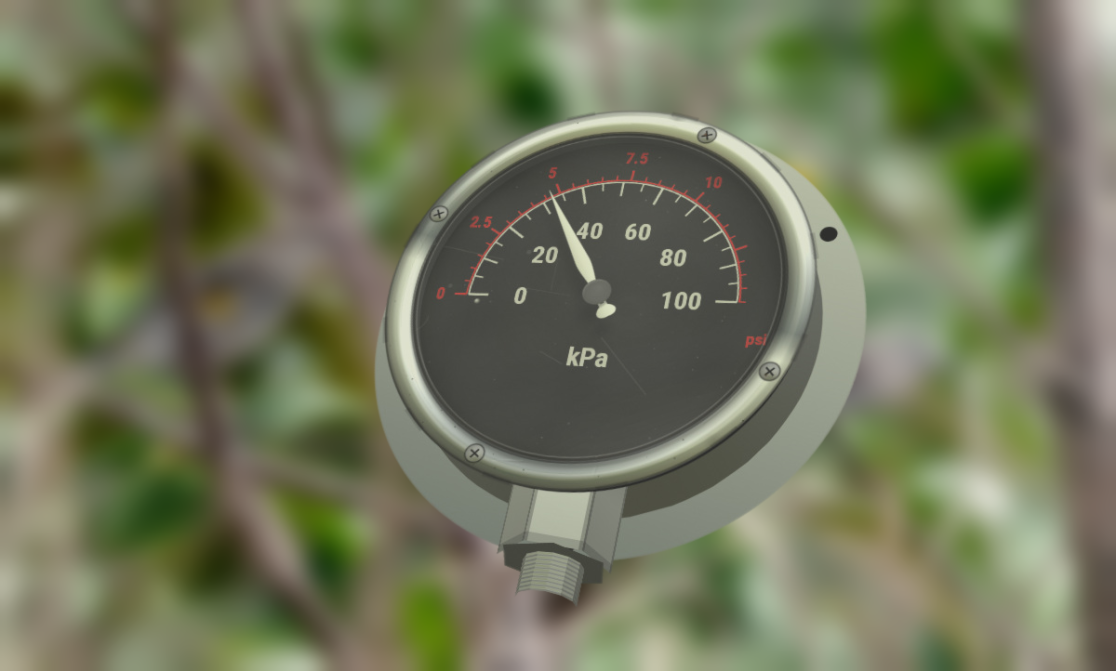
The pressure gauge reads 32.5 kPa
